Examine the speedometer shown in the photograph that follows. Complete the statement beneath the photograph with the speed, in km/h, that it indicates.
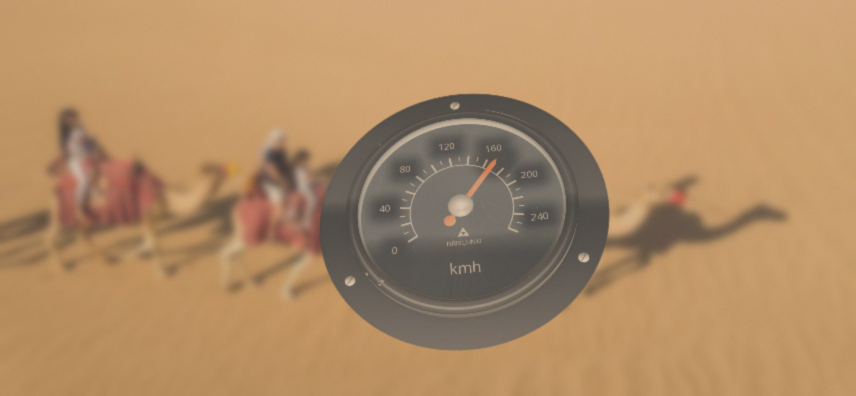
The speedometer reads 170 km/h
